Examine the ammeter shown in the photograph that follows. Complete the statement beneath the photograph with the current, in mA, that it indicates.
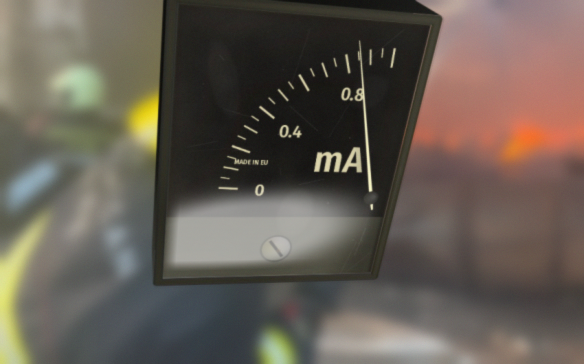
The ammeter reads 0.85 mA
